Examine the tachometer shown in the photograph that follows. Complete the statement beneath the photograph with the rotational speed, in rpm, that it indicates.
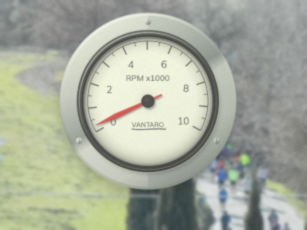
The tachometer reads 250 rpm
